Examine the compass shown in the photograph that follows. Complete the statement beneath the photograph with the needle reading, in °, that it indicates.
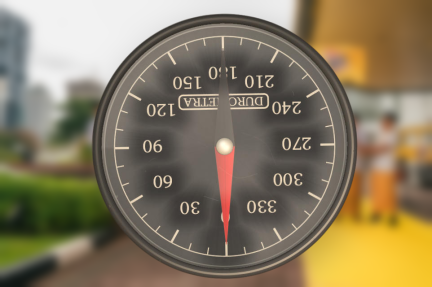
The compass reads 0 °
